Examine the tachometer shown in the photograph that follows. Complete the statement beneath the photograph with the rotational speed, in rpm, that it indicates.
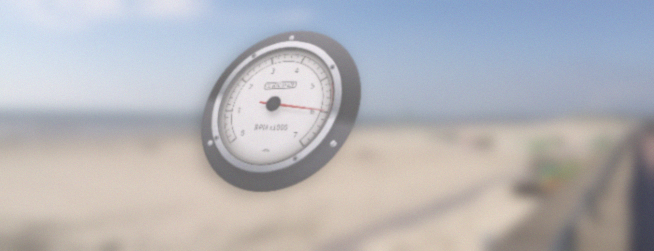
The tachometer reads 6000 rpm
